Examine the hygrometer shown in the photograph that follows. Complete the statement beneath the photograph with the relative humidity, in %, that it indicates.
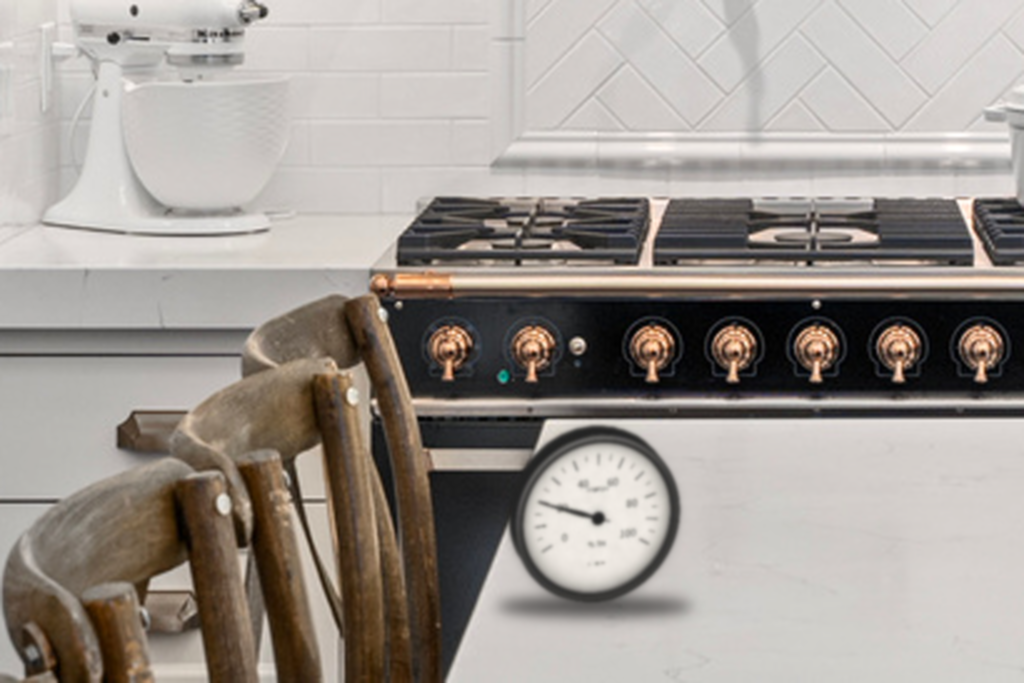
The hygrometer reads 20 %
